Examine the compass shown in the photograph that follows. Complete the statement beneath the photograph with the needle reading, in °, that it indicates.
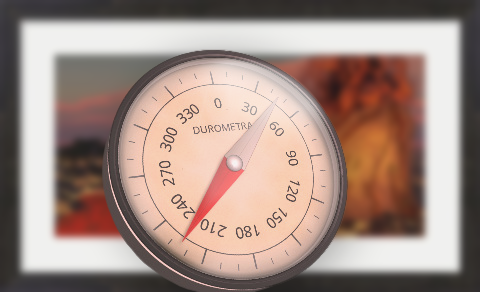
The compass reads 225 °
